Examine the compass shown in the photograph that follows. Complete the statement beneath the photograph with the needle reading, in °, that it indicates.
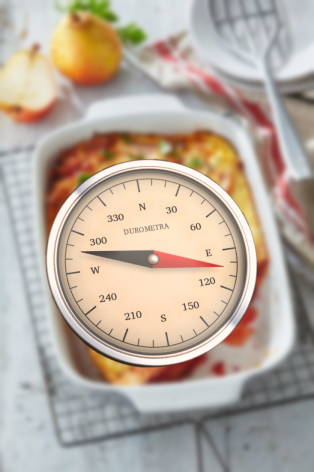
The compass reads 105 °
